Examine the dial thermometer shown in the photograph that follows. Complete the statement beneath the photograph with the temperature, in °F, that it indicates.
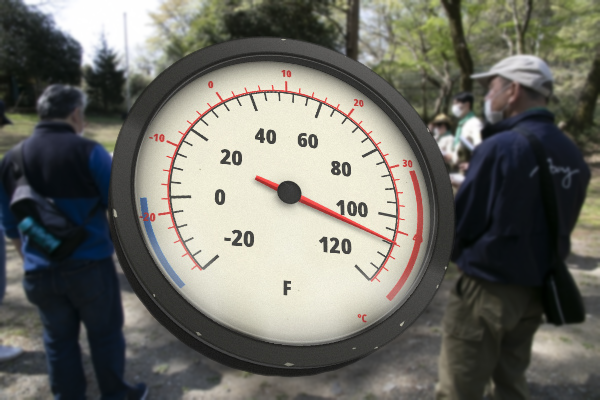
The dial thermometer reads 108 °F
